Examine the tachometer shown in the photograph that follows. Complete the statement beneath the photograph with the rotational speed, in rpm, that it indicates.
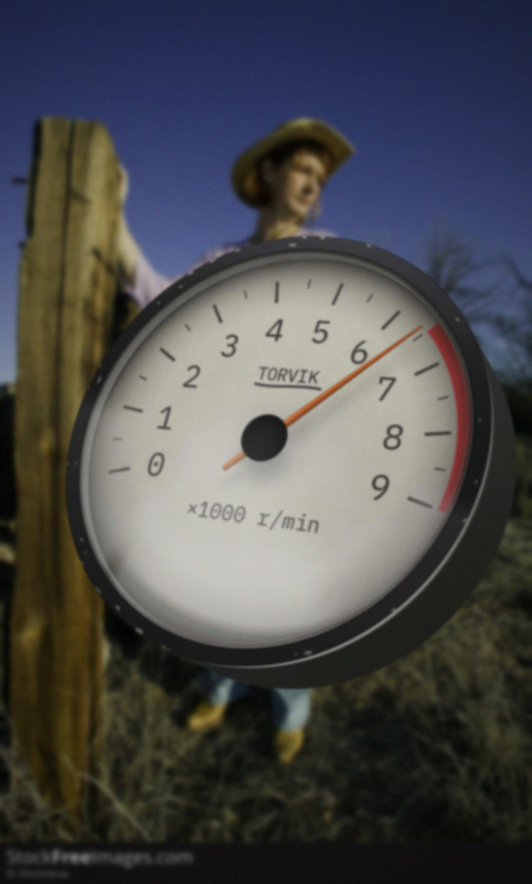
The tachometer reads 6500 rpm
